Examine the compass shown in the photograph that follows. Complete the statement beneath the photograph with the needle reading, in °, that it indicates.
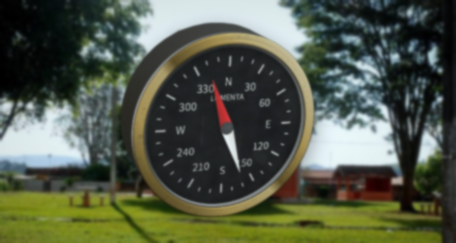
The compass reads 340 °
